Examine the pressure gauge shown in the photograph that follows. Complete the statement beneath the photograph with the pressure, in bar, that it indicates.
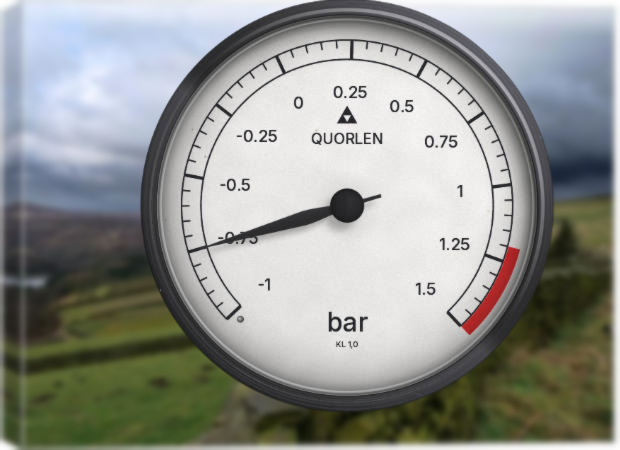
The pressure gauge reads -0.75 bar
